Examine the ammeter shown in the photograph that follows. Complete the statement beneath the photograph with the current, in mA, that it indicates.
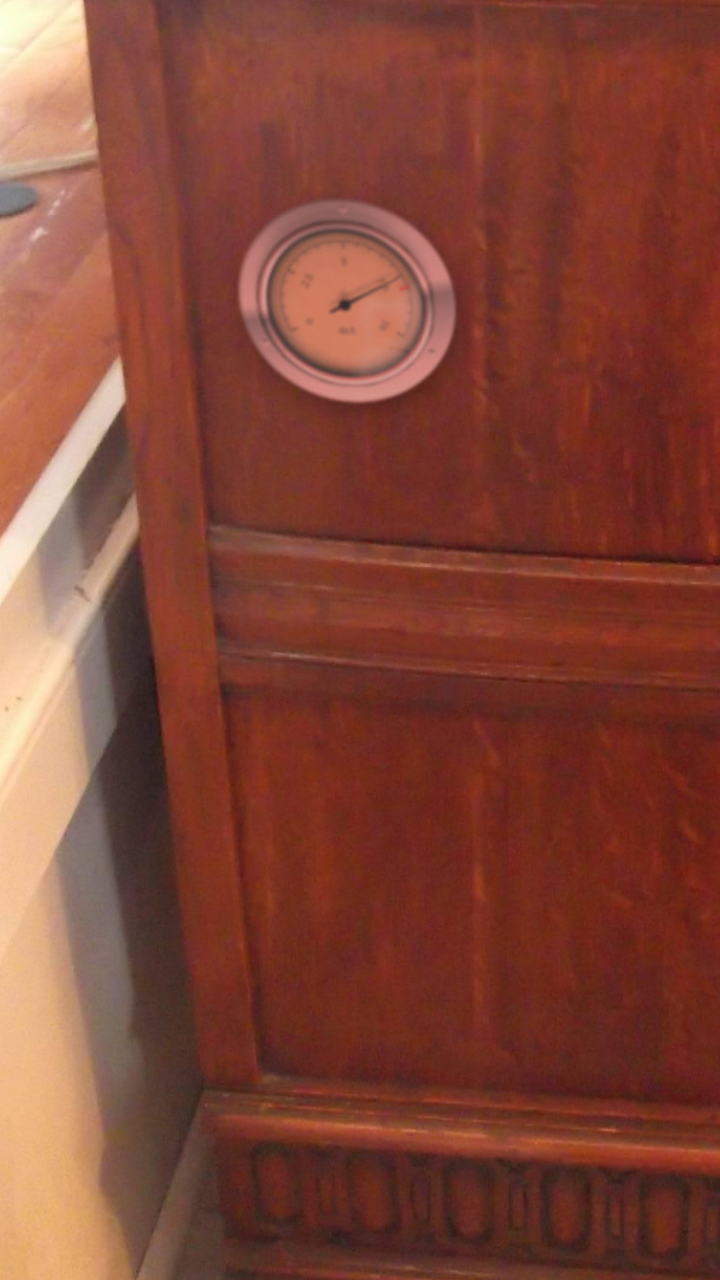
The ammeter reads 7.5 mA
